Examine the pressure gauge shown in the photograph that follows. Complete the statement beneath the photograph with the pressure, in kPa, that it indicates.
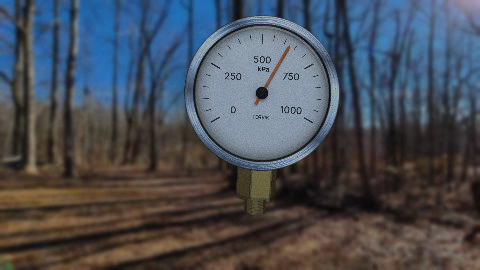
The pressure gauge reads 625 kPa
